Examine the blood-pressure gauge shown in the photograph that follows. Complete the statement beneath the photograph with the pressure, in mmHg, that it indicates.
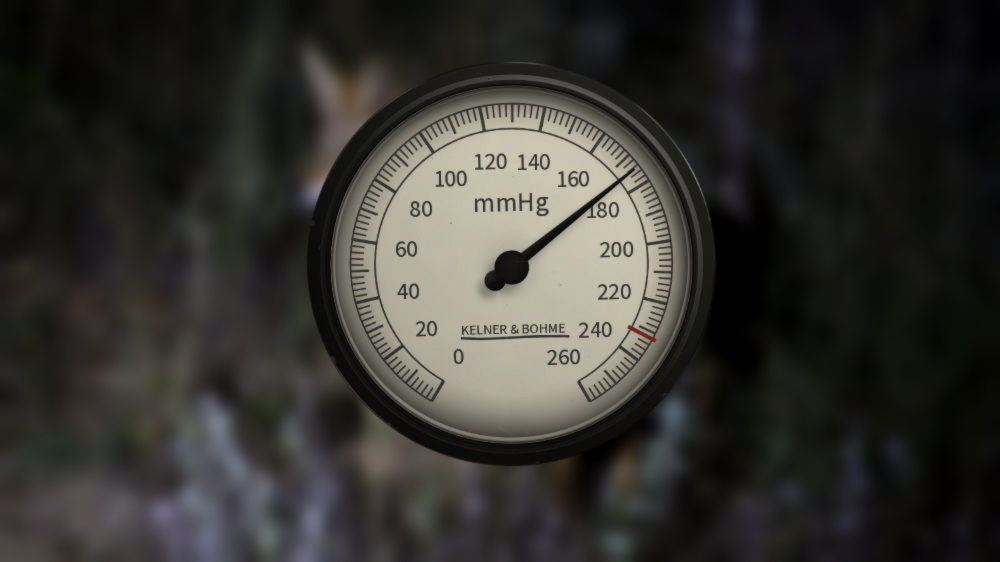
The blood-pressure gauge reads 174 mmHg
